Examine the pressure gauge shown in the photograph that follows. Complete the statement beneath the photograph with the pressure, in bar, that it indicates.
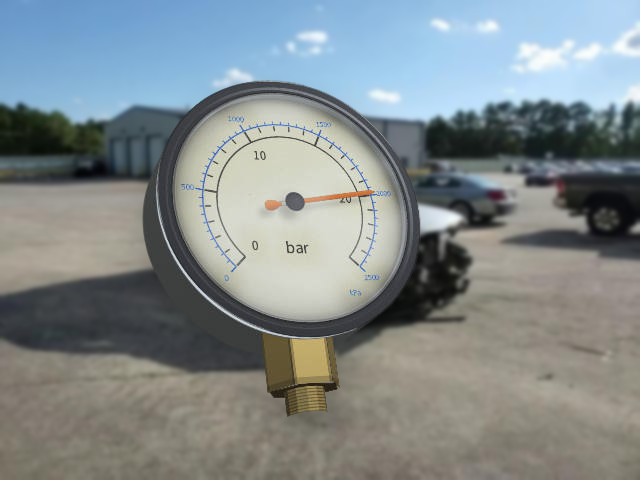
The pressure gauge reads 20 bar
